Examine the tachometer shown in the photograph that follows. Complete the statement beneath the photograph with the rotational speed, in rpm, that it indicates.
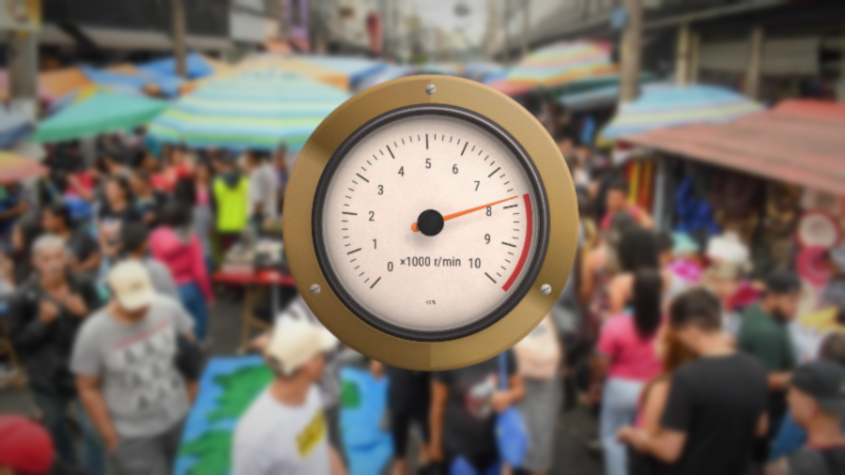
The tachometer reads 7800 rpm
